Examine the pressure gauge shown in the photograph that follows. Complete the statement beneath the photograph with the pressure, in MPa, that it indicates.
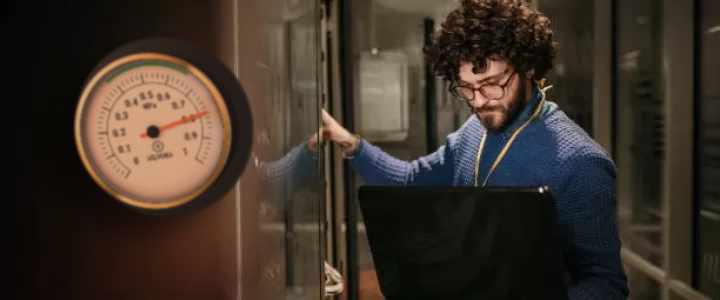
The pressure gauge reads 0.8 MPa
